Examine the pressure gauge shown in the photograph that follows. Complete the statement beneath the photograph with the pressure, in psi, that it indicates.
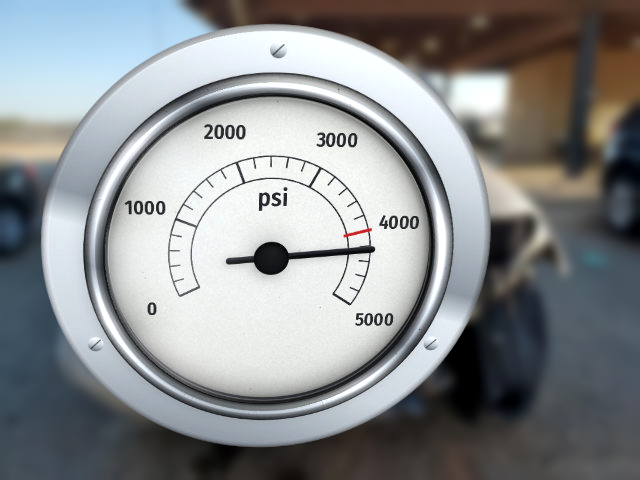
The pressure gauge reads 4200 psi
